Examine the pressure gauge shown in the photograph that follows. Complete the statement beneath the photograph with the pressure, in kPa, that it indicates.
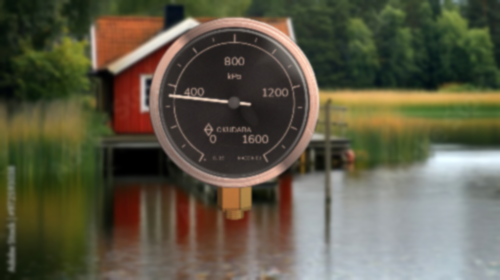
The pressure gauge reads 350 kPa
